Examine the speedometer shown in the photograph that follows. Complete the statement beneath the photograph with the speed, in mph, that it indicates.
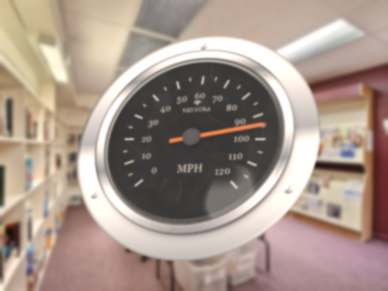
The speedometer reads 95 mph
